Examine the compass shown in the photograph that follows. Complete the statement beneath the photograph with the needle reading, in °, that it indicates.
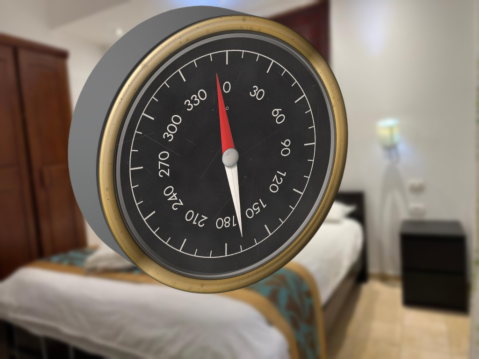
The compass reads 350 °
